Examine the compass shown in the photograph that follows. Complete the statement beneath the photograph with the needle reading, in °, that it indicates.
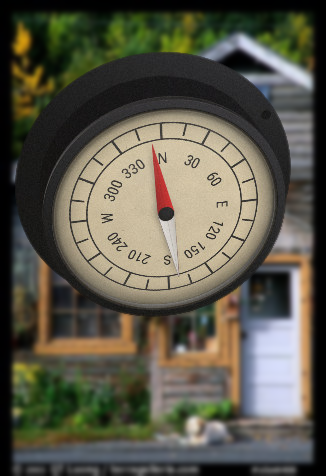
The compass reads 352.5 °
